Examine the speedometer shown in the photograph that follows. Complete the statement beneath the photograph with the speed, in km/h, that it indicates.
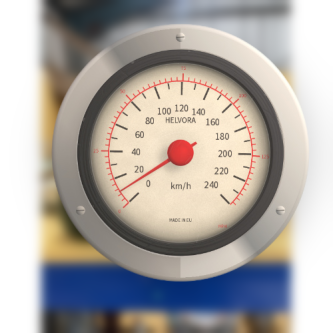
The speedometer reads 10 km/h
